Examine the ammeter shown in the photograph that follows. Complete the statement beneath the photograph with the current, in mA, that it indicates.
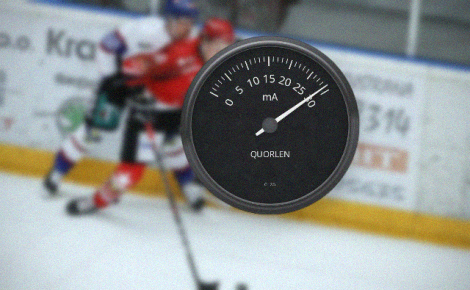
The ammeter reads 29 mA
